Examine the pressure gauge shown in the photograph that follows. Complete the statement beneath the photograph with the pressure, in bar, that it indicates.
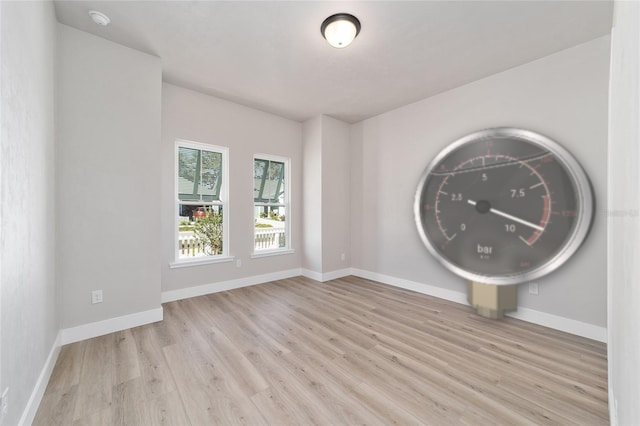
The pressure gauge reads 9.25 bar
